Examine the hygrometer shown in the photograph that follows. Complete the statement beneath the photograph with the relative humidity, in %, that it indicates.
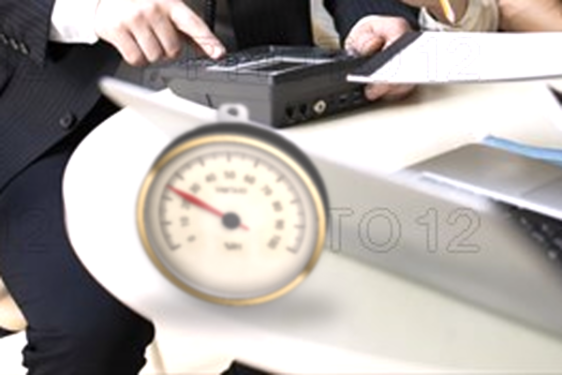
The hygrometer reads 25 %
